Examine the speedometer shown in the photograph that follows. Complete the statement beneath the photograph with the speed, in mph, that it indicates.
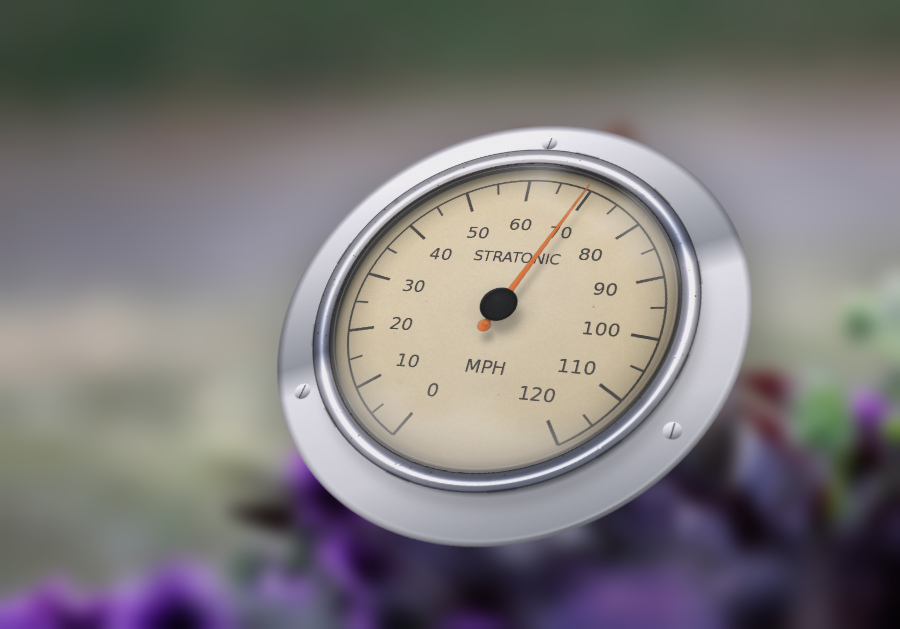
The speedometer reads 70 mph
